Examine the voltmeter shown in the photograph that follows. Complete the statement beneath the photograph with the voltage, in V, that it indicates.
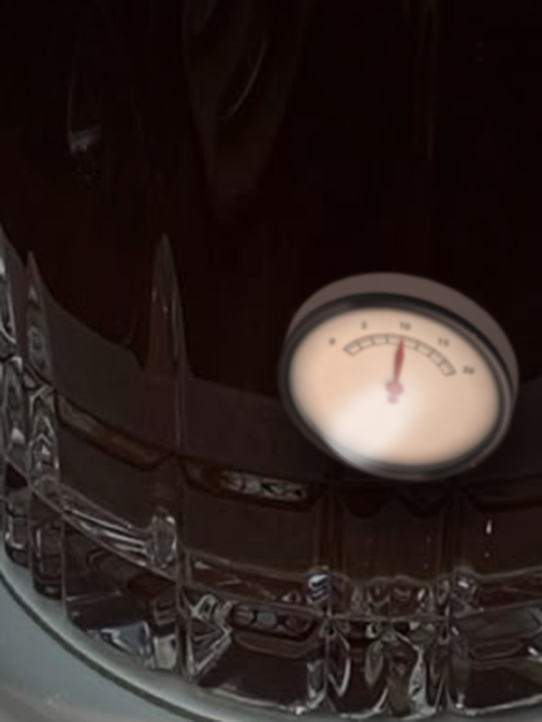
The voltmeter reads 10 V
